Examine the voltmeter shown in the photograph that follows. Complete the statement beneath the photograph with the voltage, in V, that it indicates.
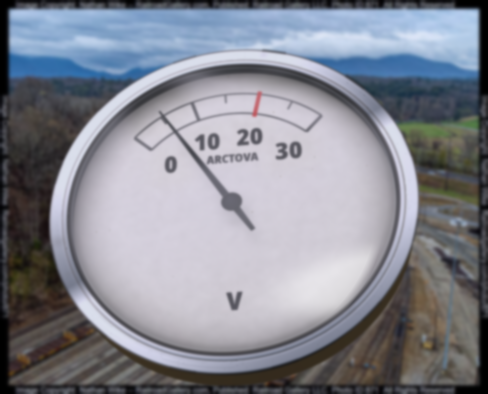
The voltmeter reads 5 V
